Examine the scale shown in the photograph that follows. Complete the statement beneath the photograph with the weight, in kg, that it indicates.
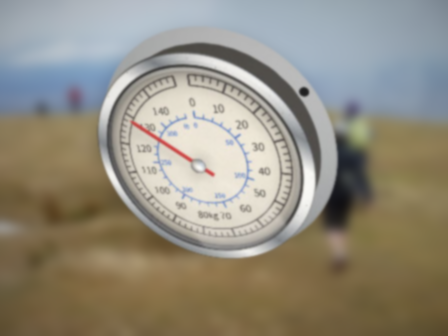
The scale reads 130 kg
